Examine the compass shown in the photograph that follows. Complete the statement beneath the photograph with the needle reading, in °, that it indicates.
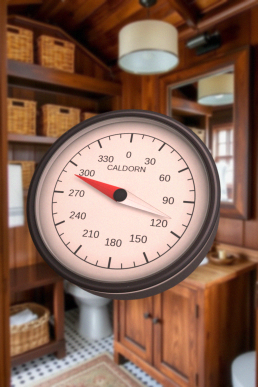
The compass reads 290 °
